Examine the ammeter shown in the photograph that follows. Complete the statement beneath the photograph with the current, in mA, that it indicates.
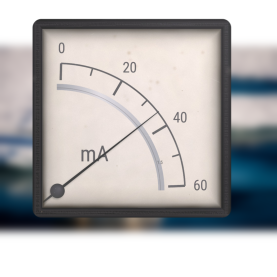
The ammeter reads 35 mA
